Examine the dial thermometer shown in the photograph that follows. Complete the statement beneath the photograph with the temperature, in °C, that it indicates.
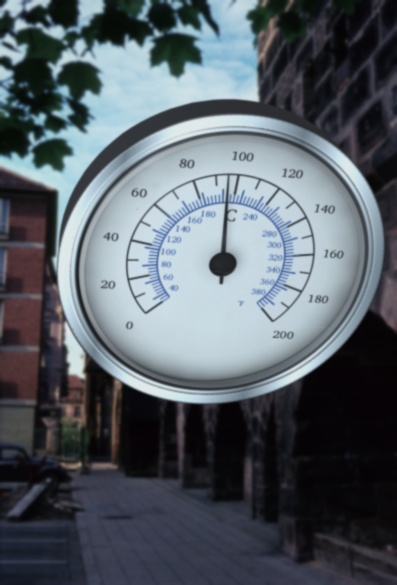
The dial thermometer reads 95 °C
